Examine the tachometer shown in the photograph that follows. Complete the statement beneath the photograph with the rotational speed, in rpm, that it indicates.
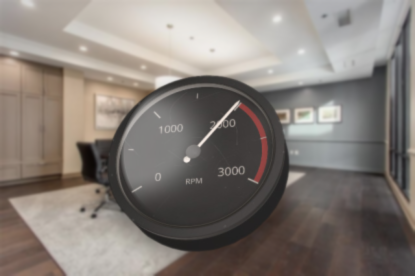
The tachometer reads 2000 rpm
